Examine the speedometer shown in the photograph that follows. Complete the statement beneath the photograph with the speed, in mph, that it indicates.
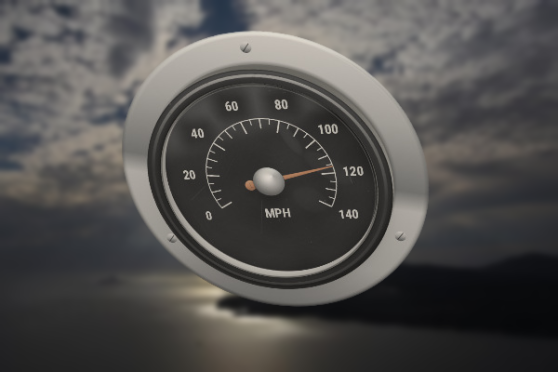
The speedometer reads 115 mph
